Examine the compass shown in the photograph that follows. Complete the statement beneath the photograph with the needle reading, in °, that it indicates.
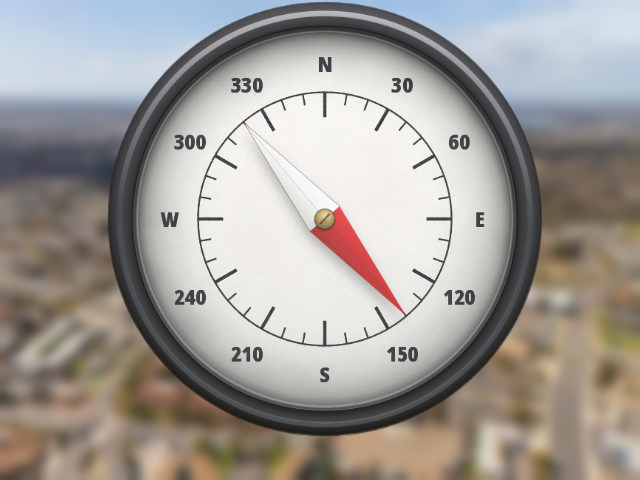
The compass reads 140 °
